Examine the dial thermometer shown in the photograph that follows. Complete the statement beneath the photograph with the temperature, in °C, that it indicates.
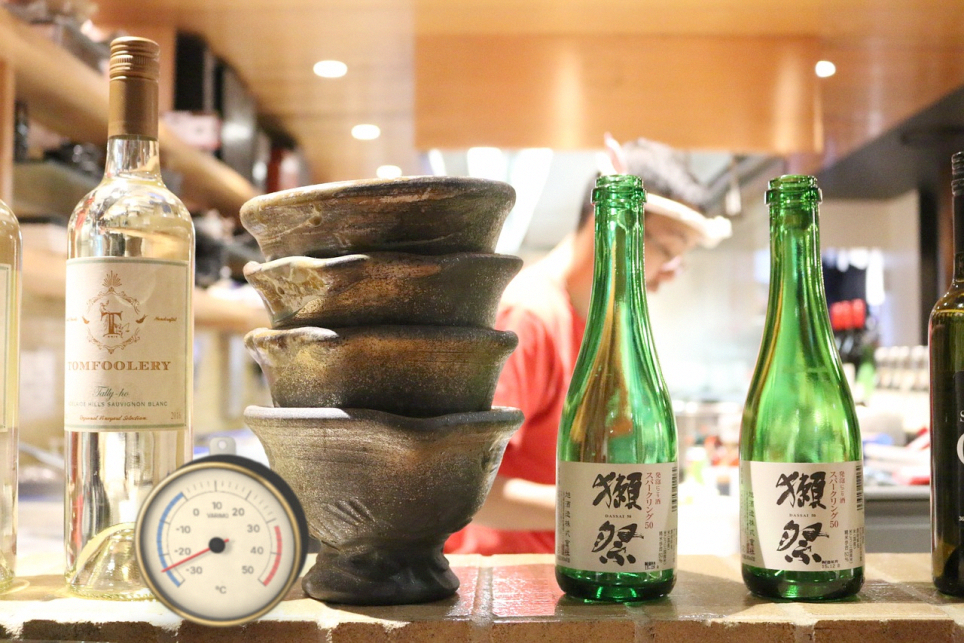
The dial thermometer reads -24 °C
